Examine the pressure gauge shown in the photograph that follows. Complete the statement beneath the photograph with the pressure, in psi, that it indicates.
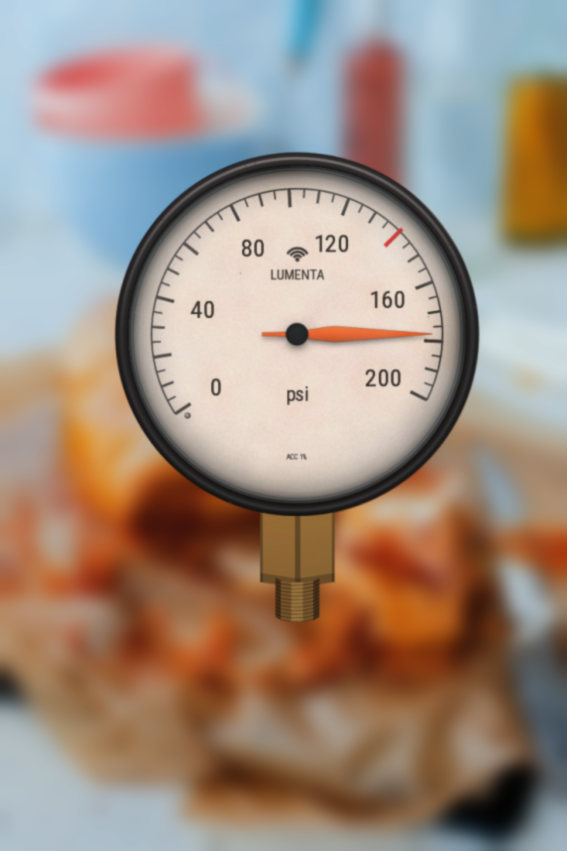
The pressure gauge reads 177.5 psi
